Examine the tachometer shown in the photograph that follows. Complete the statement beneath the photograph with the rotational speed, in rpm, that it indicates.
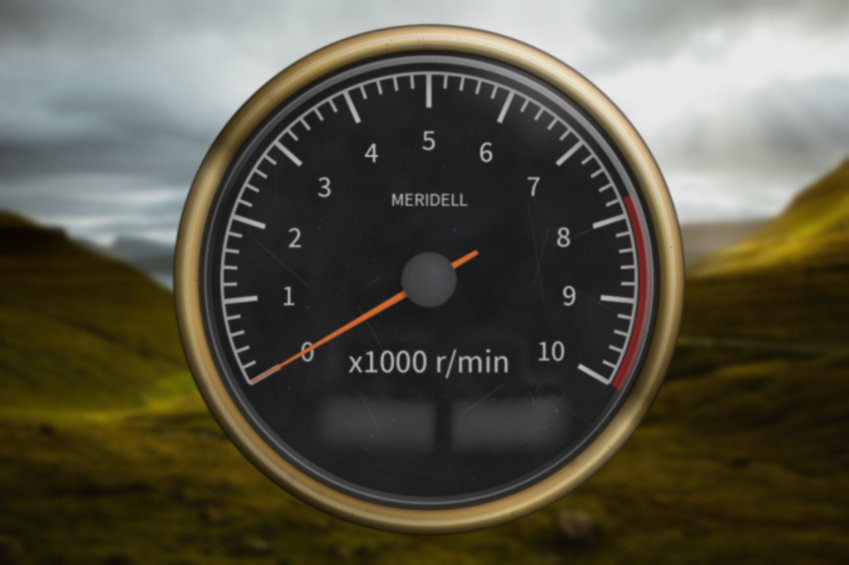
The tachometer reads 0 rpm
